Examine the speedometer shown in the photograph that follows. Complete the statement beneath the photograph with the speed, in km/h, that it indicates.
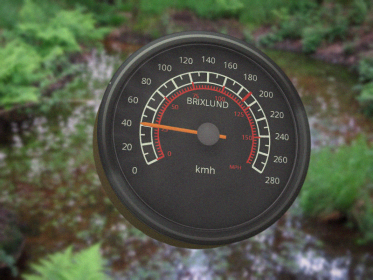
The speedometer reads 40 km/h
